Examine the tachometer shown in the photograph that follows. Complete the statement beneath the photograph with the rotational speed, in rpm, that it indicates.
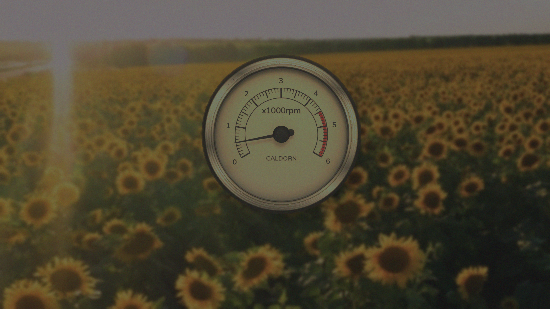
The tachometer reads 500 rpm
